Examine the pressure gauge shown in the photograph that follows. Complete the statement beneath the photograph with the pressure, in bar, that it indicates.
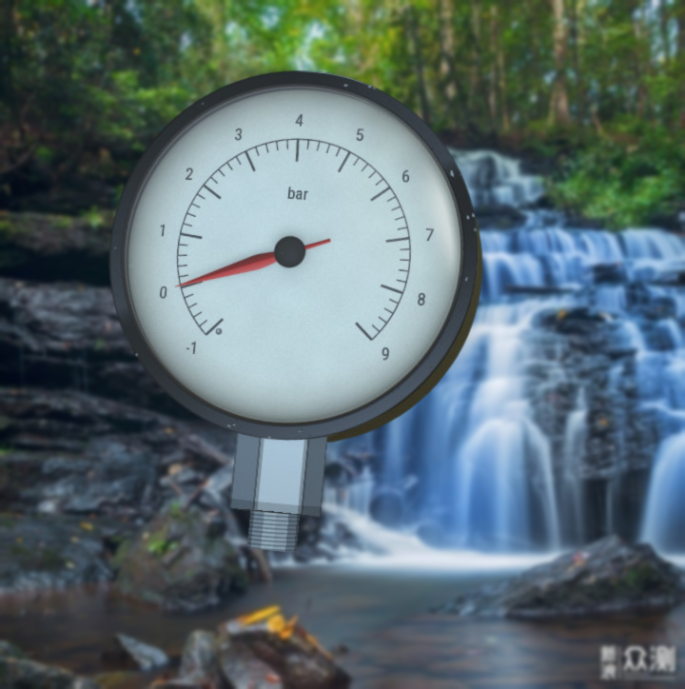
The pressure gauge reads 0 bar
